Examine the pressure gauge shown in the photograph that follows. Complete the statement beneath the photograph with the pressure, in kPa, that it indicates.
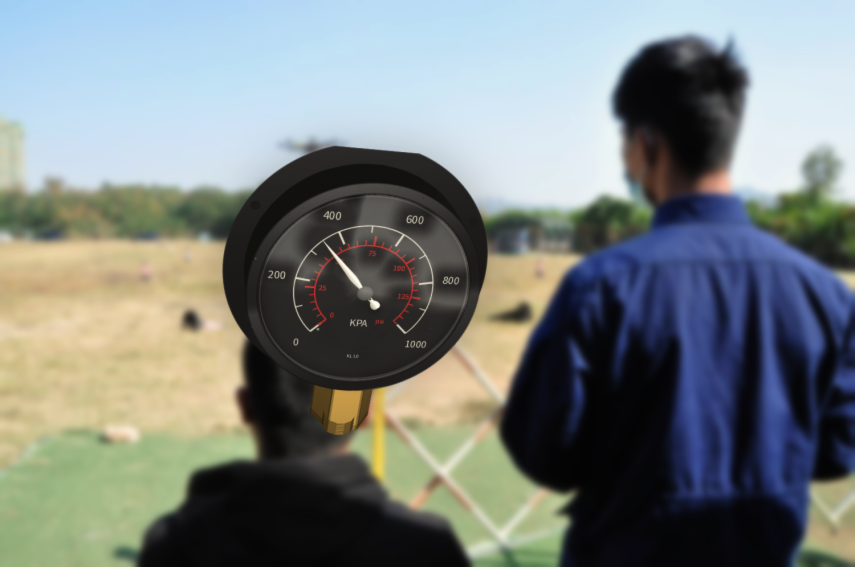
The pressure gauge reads 350 kPa
